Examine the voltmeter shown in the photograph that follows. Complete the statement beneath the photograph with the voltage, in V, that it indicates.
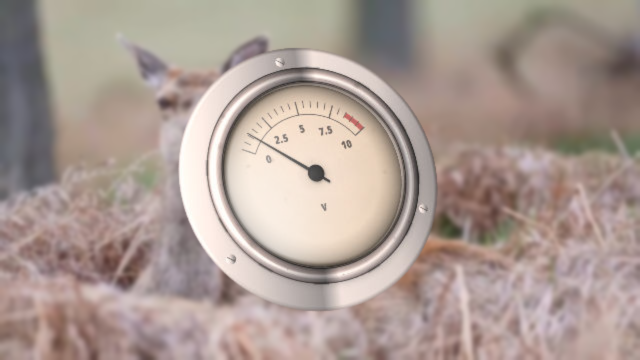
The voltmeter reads 1 V
